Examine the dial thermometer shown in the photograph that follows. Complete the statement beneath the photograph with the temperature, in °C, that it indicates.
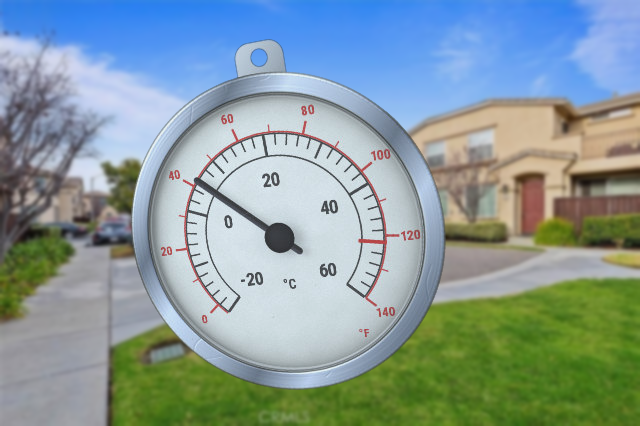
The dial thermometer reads 6 °C
